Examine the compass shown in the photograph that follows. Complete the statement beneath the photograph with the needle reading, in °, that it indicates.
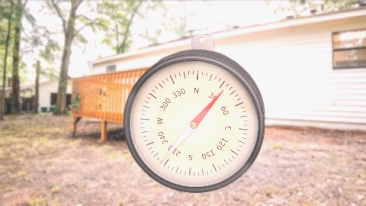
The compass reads 35 °
